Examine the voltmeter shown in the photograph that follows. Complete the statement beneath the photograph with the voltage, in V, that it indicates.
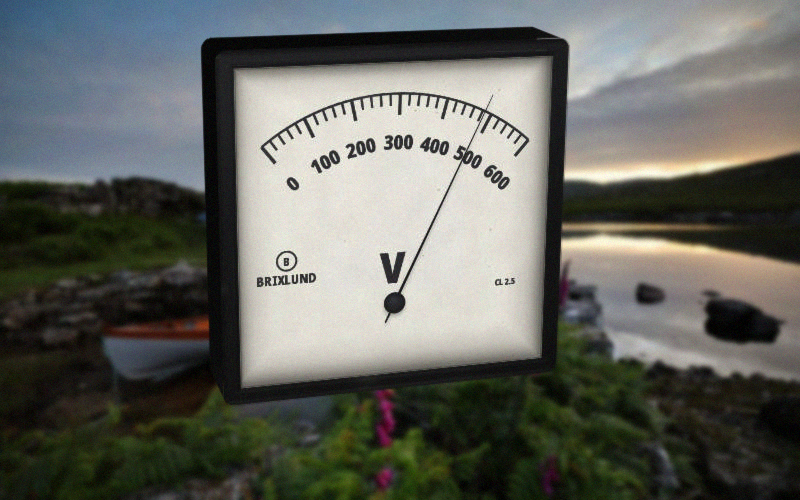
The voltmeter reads 480 V
